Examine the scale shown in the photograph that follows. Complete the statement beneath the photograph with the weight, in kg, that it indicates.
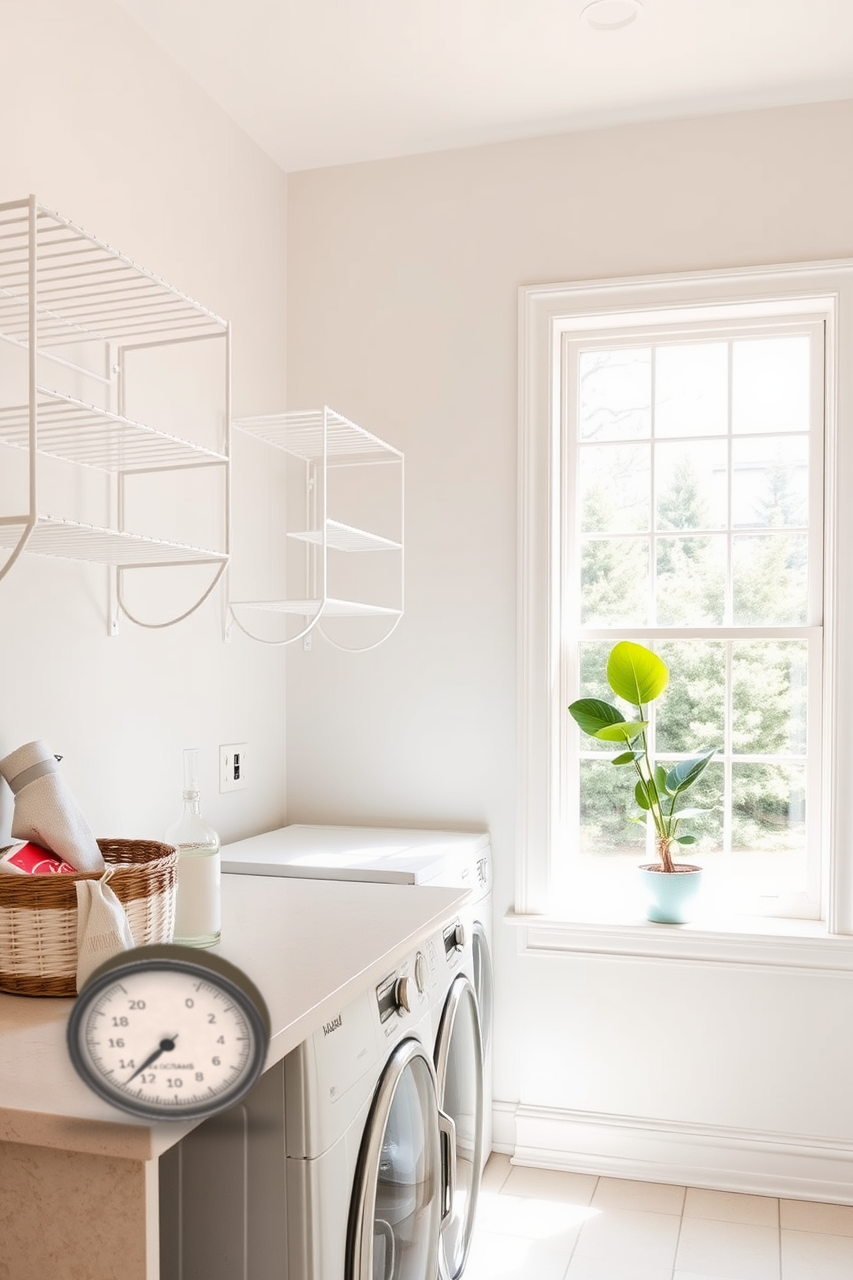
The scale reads 13 kg
